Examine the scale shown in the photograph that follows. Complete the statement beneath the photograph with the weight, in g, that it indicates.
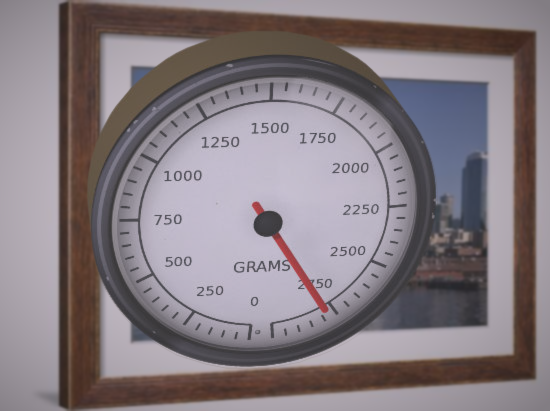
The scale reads 2775 g
